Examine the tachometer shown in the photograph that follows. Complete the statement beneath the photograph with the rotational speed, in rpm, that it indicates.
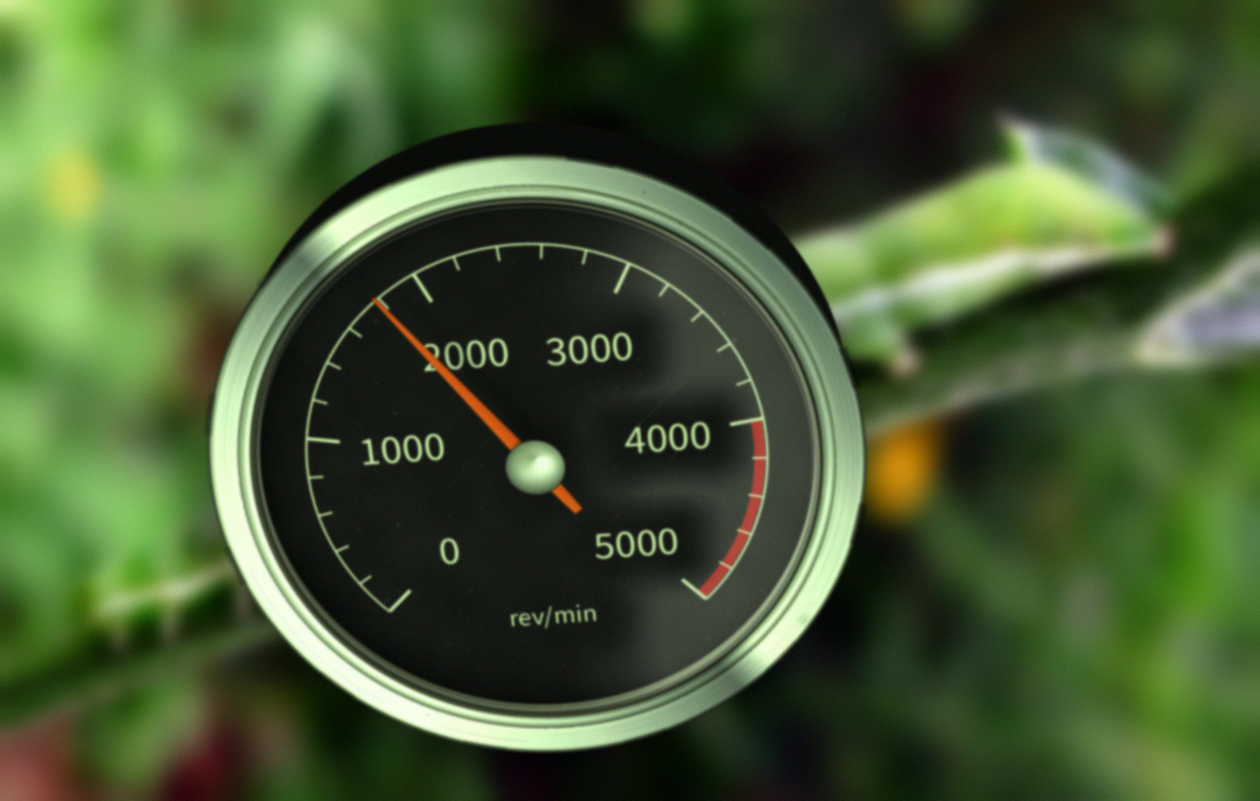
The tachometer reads 1800 rpm
